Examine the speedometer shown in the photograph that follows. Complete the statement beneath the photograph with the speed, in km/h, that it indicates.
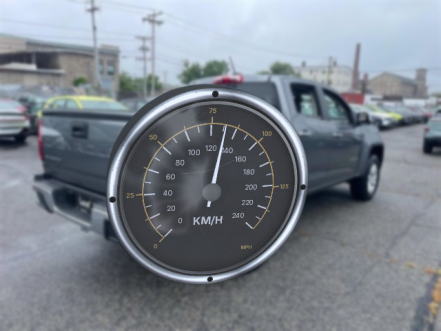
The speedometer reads 130 km/h
